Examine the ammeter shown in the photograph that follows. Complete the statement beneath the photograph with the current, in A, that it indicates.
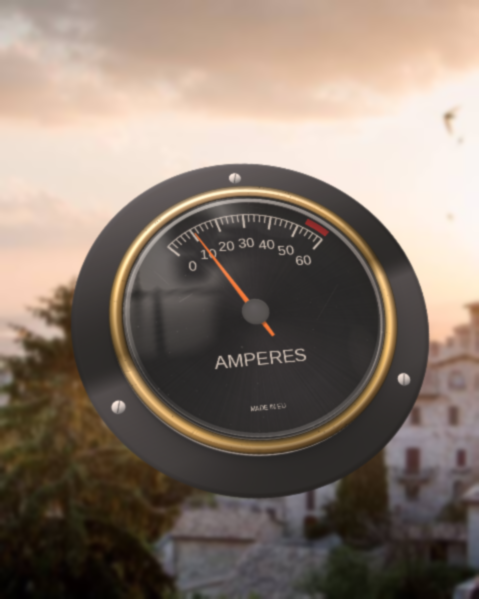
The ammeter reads 10 A
